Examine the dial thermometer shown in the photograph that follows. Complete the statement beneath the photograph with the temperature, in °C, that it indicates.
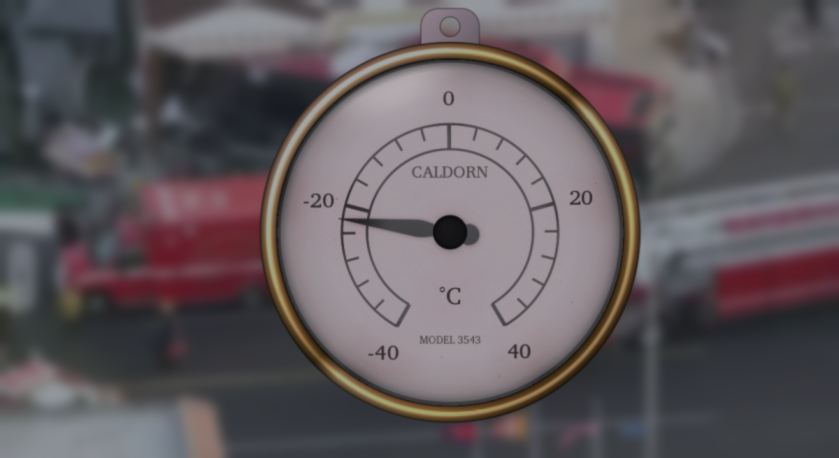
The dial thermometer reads -22 °C
